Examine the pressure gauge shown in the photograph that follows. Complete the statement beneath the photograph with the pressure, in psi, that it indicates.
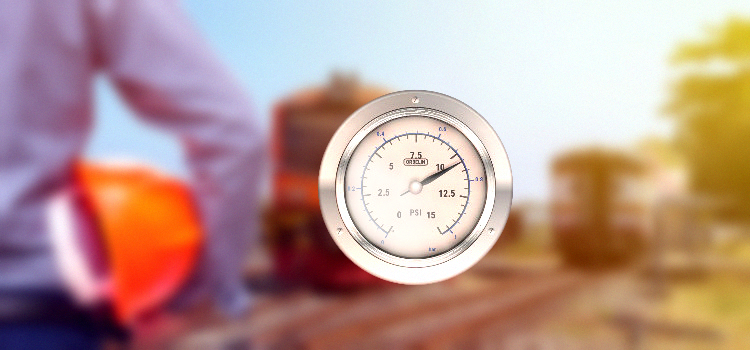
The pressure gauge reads 10.5 psi
